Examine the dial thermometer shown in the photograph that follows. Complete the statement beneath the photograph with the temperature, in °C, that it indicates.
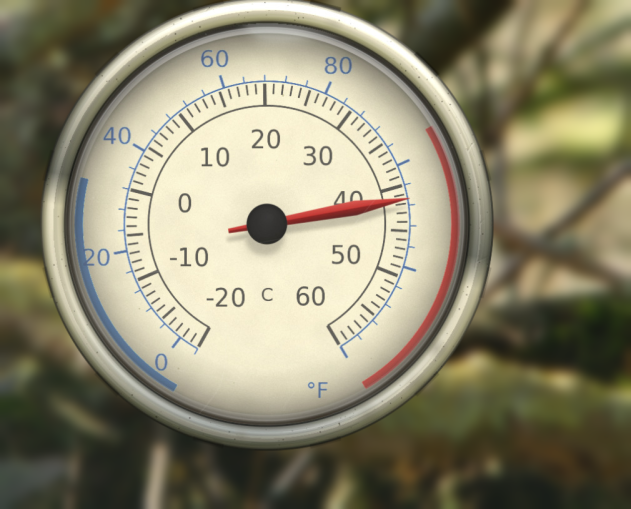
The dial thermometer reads 41.5 °C
